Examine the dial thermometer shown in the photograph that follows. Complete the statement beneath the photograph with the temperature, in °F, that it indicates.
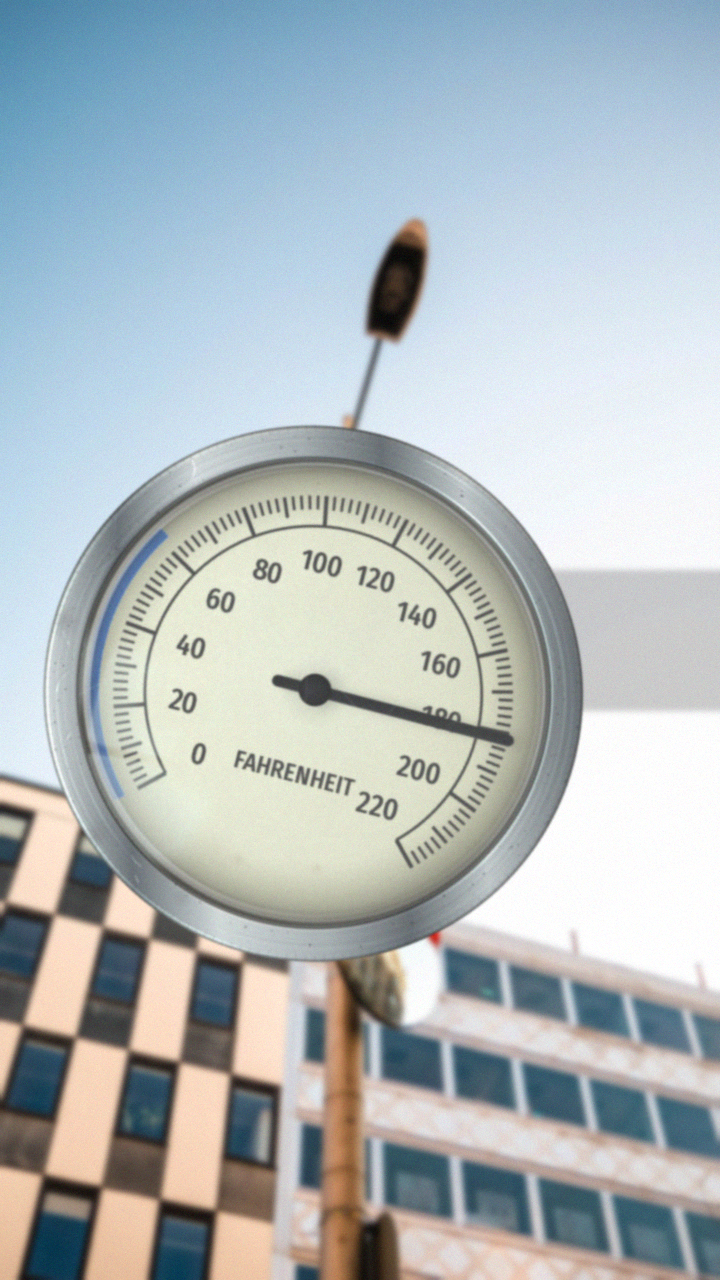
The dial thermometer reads 182 °F
